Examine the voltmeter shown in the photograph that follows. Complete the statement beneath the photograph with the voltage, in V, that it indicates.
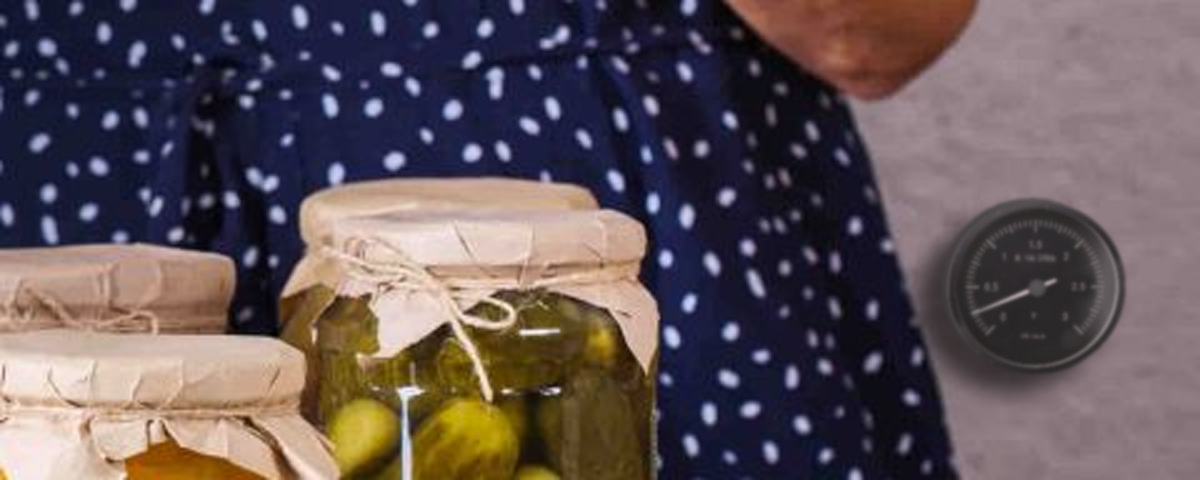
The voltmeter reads 0.25 V
